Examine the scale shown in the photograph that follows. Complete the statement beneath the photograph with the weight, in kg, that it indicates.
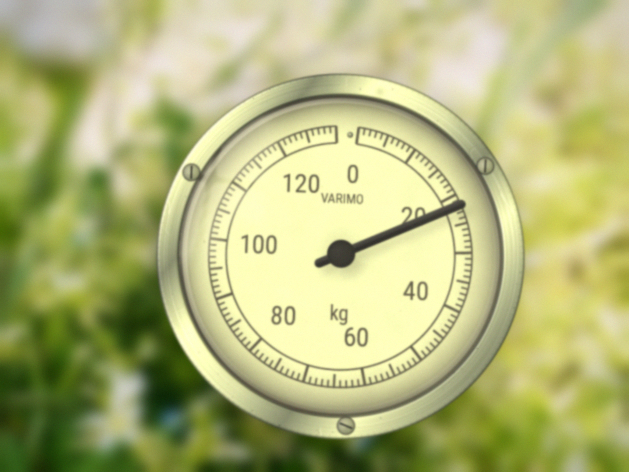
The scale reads 22 kg
